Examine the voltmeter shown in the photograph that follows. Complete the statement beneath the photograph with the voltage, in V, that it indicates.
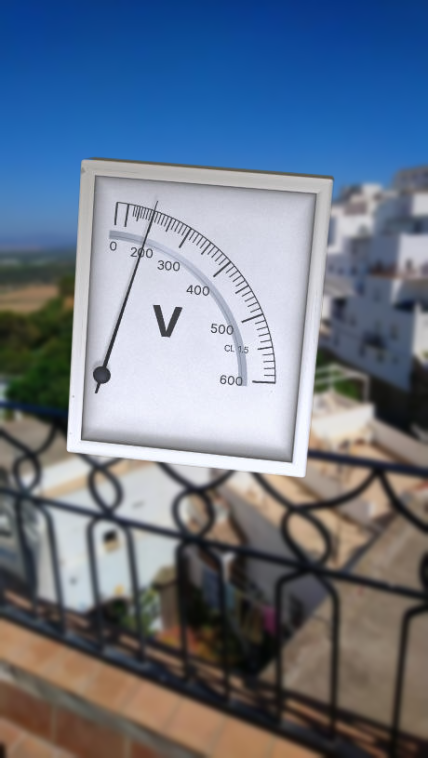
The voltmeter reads 200 V
